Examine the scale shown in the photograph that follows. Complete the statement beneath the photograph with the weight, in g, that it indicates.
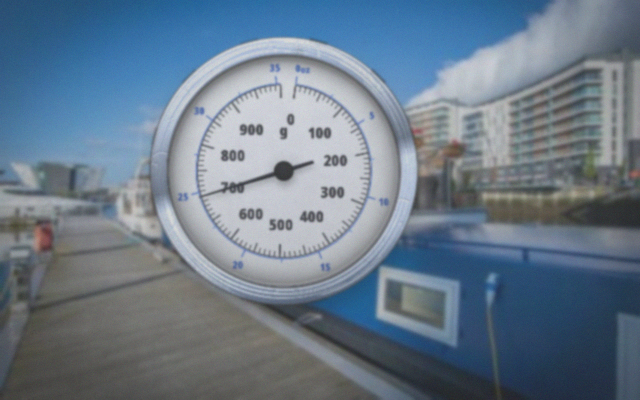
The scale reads 700 g
